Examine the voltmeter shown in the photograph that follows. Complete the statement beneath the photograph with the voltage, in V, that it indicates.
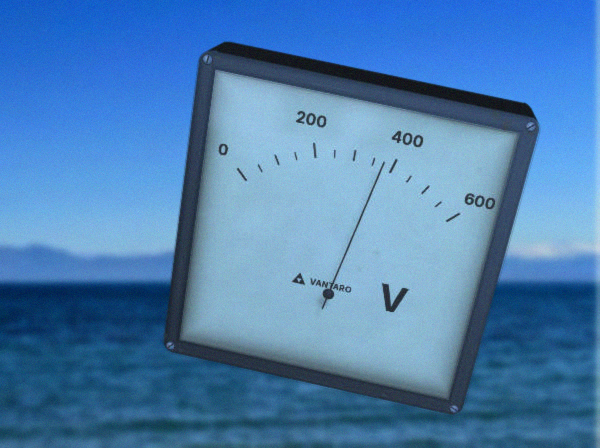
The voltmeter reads 375 V
